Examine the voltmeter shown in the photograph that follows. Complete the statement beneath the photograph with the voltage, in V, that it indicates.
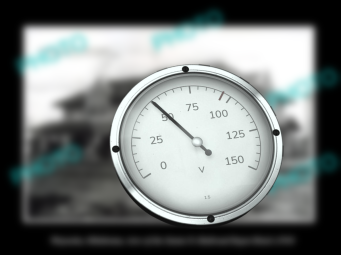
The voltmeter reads 50 V
